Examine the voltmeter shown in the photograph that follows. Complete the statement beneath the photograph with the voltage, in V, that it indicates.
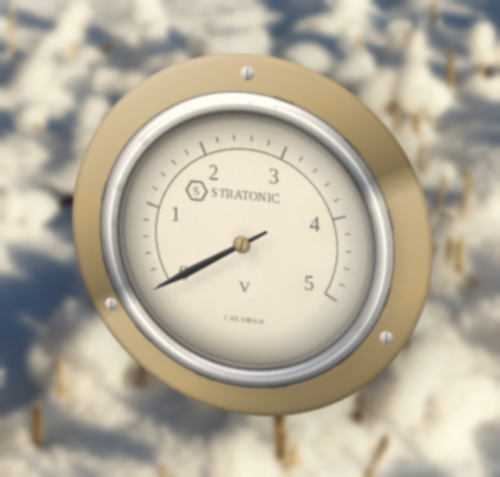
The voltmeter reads 0 V
